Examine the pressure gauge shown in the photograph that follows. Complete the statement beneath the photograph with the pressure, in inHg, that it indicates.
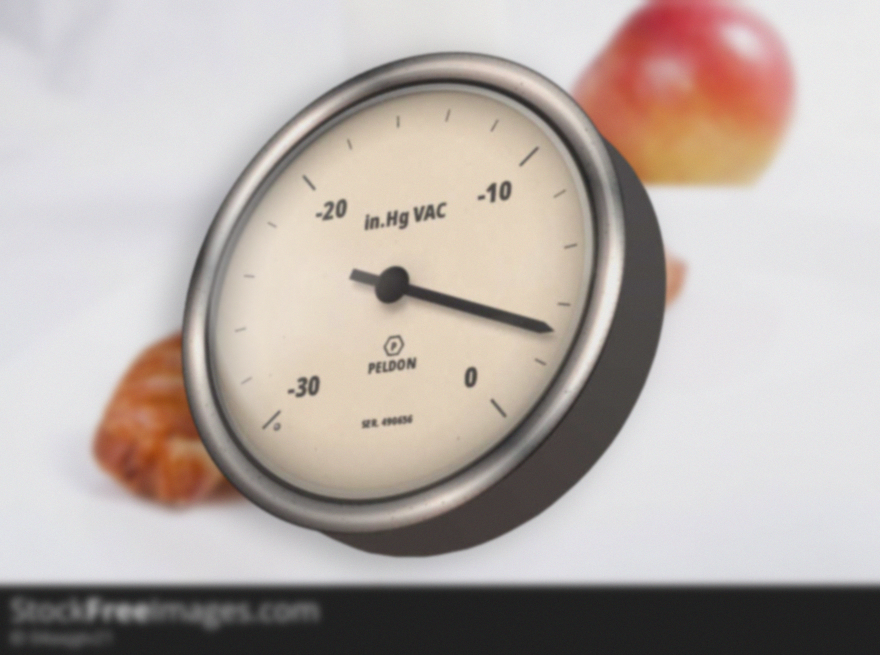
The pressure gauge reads -3 inHg
